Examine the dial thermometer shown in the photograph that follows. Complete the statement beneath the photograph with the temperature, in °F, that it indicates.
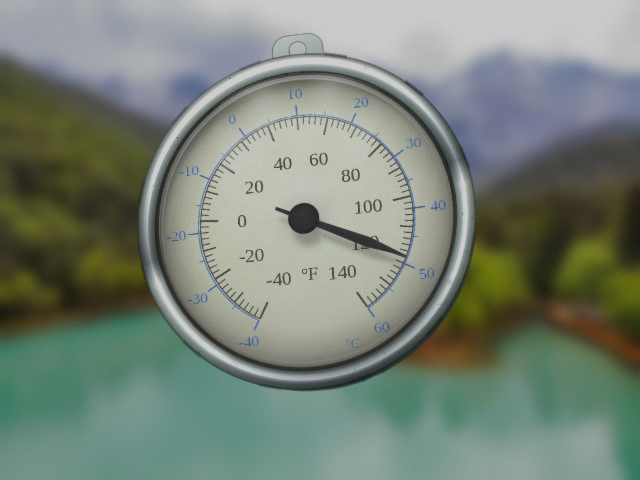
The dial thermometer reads 120 °F
